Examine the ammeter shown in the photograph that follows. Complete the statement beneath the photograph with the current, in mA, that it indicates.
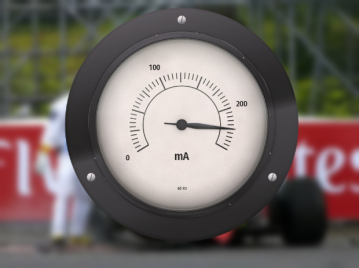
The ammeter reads 225 mA
